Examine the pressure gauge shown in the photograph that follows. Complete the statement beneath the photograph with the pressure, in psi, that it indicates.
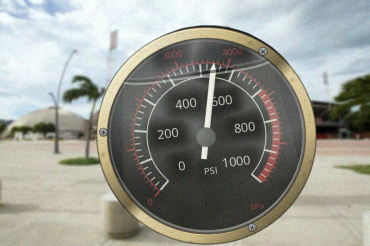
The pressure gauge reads 540 psi
